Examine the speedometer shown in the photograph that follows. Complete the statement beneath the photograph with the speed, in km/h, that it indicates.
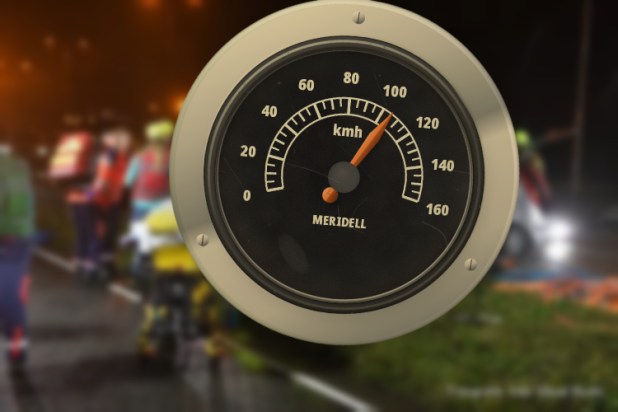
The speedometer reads 105 km/h
